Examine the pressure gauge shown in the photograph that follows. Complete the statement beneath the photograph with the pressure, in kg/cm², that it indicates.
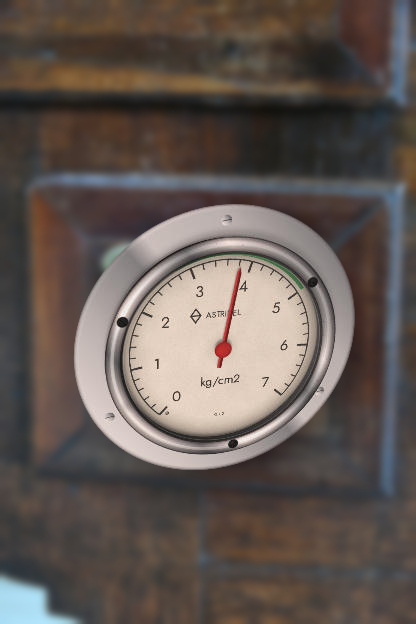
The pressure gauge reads 3.8 kg/cm²
